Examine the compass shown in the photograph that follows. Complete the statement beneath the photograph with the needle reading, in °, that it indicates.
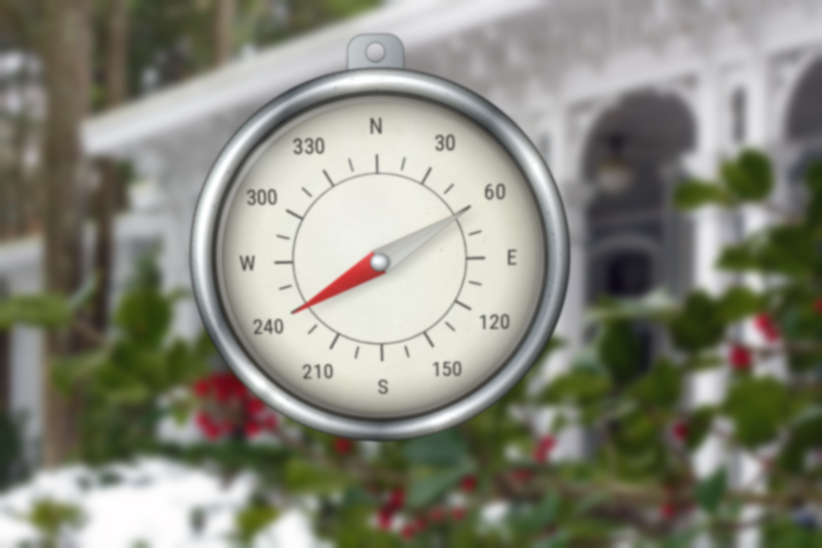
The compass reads 240 °
